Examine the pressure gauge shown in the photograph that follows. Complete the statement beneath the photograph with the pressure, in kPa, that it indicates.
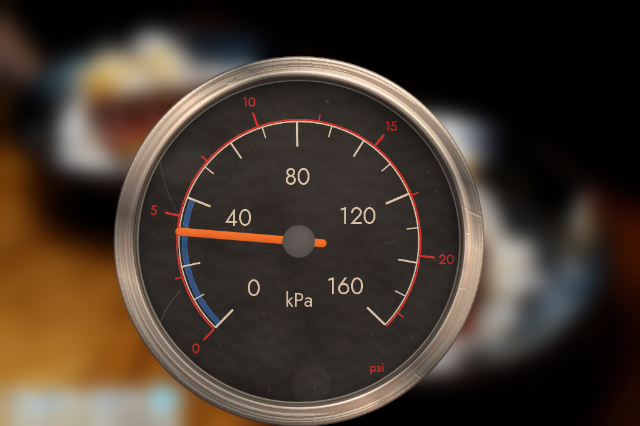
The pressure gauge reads 30 kPa
